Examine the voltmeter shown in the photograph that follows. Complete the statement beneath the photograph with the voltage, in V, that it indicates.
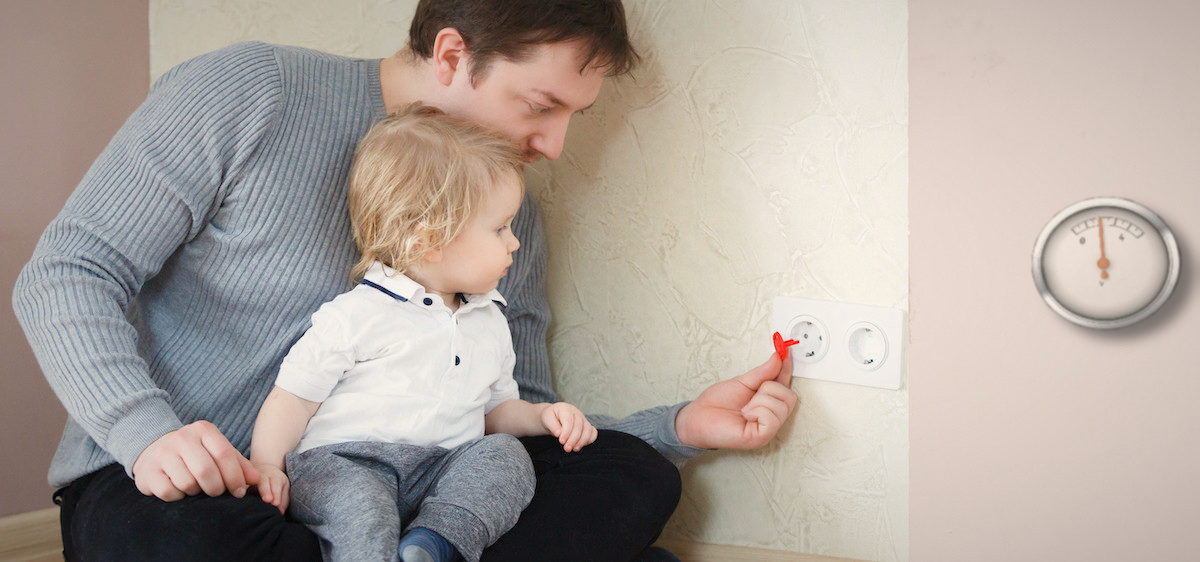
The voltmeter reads 2 V
